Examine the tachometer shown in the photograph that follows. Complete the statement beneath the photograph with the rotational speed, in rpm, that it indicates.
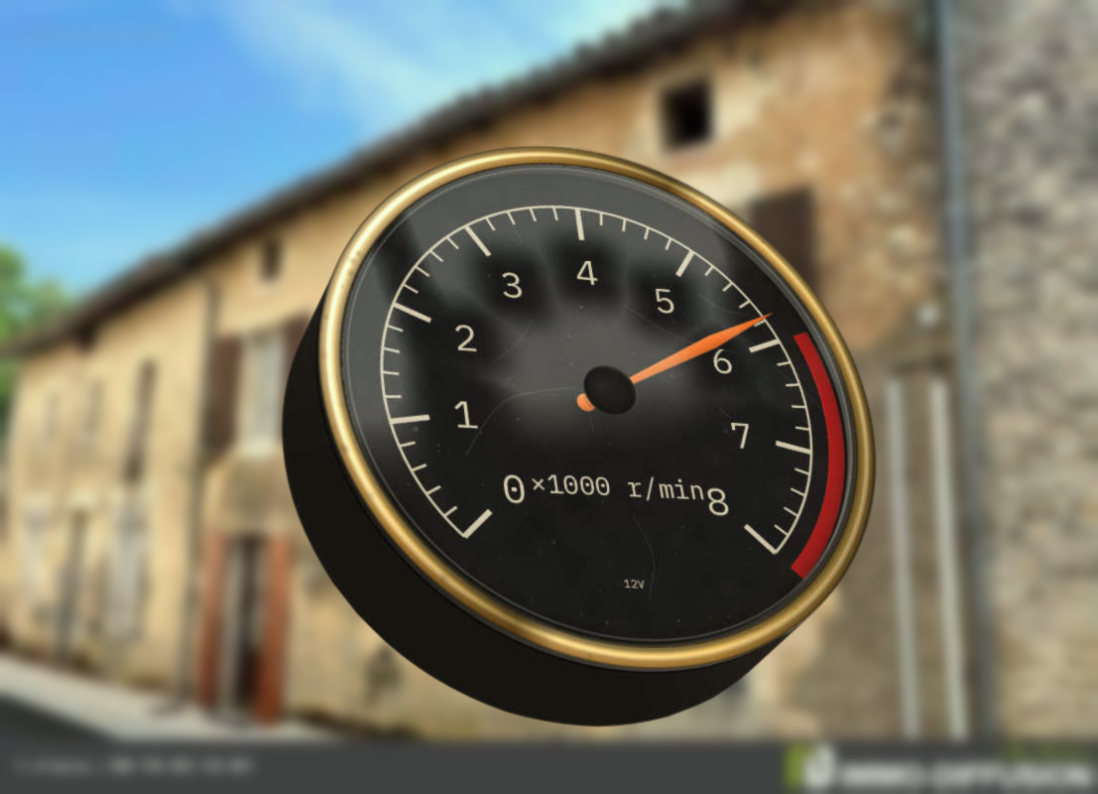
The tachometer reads 5800 rpm
